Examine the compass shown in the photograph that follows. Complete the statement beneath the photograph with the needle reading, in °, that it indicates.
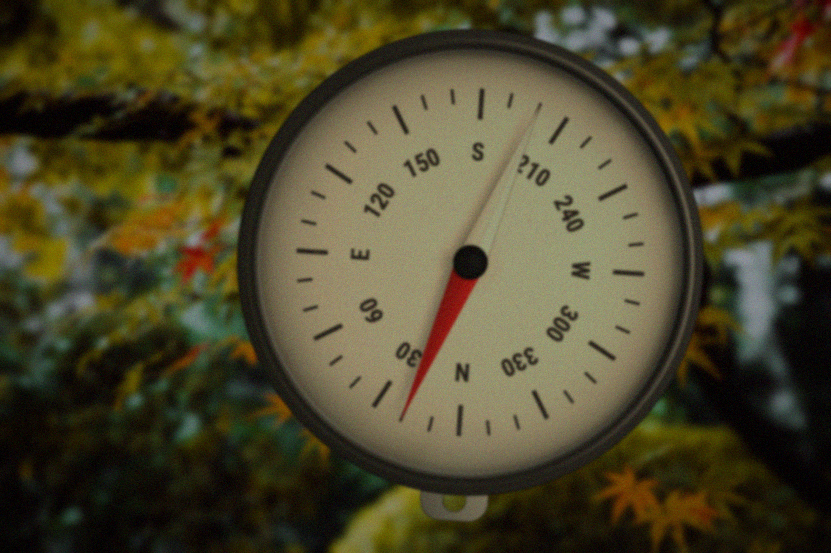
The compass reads 20 °
